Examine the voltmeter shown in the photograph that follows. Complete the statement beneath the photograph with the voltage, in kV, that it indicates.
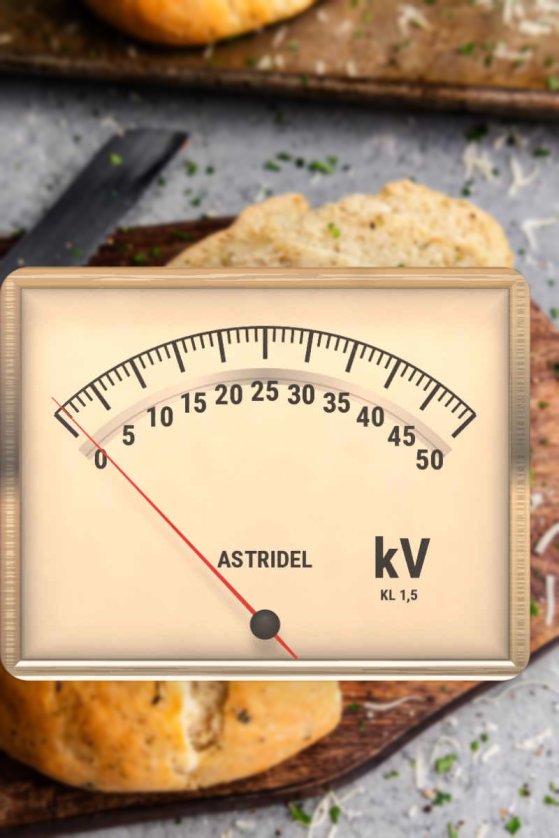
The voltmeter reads 1 kV
